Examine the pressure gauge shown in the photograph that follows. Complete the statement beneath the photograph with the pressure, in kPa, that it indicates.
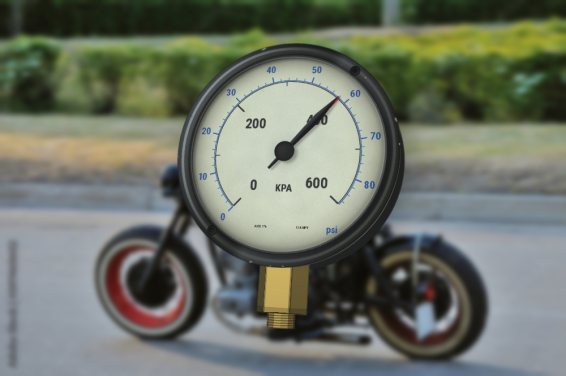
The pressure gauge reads 400 kPa
